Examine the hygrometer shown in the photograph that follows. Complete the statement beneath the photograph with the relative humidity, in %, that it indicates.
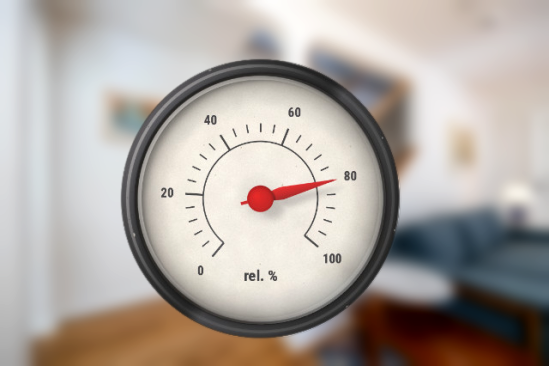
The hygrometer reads 80 %
